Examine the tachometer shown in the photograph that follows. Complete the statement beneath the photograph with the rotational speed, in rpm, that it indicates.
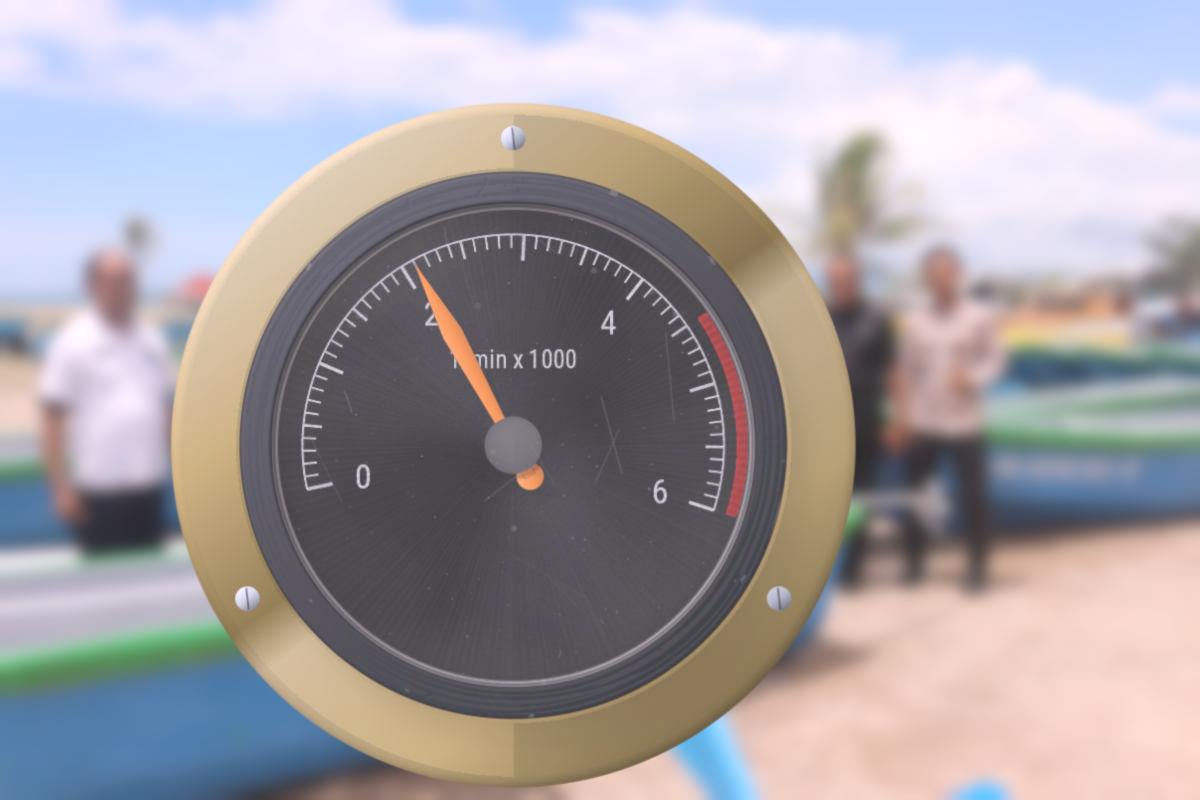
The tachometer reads 2100 rpm
